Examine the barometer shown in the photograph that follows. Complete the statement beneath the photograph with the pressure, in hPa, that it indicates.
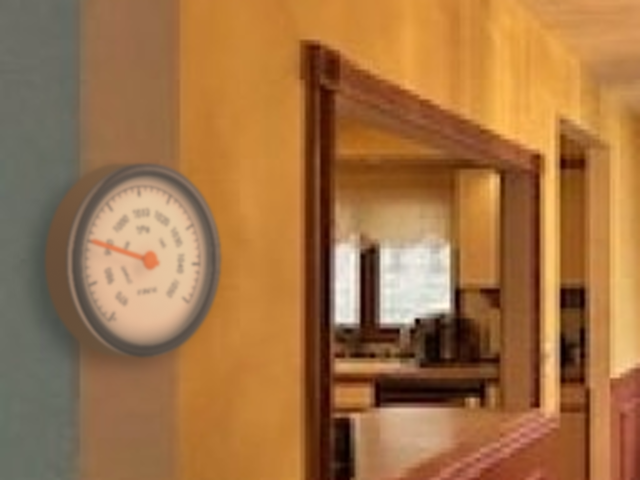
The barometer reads 990 hPa
